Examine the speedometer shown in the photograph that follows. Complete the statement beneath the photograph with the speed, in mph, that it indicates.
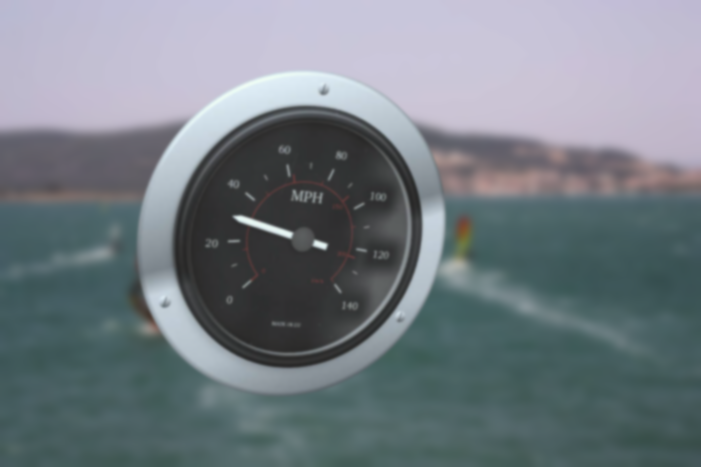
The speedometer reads 30 mph
